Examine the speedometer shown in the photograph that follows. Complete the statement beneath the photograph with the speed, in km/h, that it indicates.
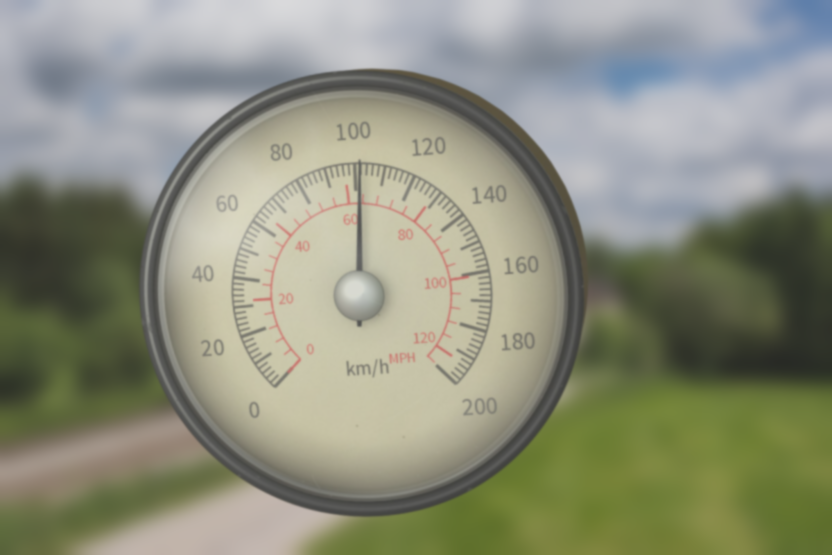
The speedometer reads 102 km/h
